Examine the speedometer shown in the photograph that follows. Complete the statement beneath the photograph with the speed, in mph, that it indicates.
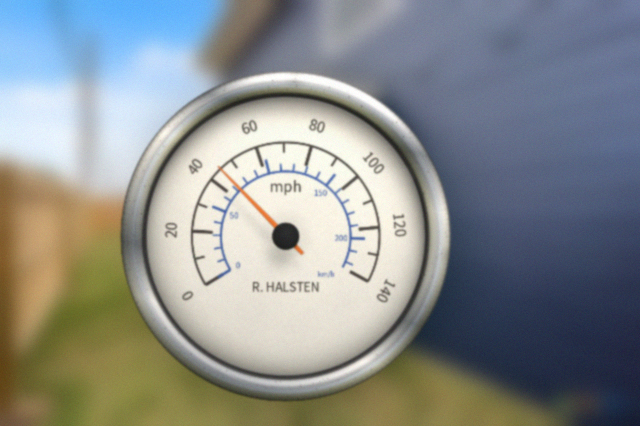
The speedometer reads 45 mph
